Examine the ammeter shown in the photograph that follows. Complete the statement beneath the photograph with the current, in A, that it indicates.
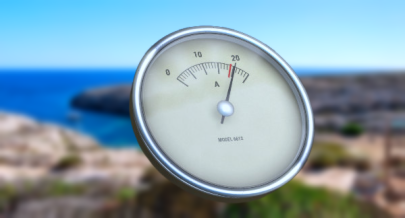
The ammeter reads 20 A
